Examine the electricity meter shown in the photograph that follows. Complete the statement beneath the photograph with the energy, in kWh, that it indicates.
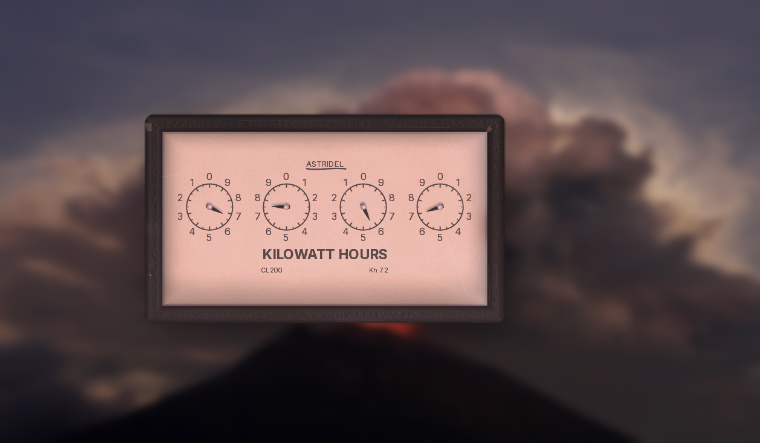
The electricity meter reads 6757 kWh
